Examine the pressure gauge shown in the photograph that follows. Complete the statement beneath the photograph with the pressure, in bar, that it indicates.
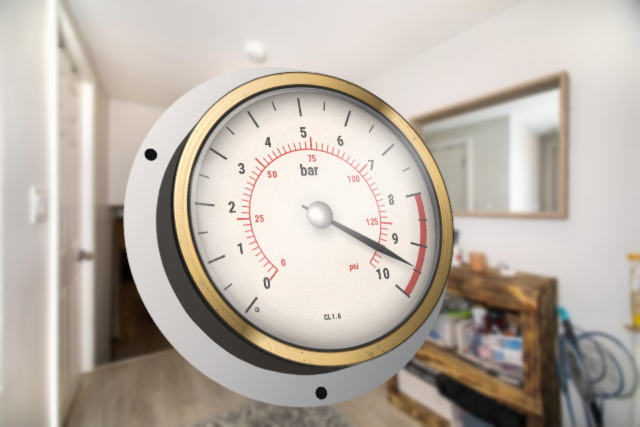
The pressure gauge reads 9.5 bar
